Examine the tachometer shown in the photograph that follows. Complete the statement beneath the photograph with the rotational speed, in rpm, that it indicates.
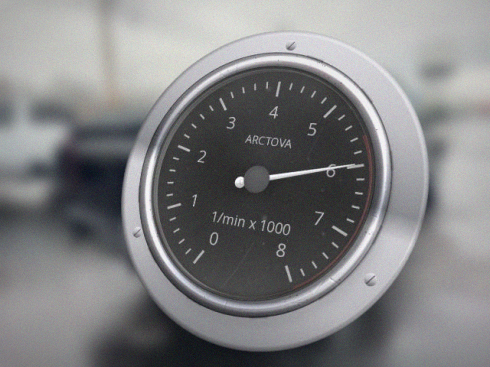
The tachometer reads 6000 rpm
